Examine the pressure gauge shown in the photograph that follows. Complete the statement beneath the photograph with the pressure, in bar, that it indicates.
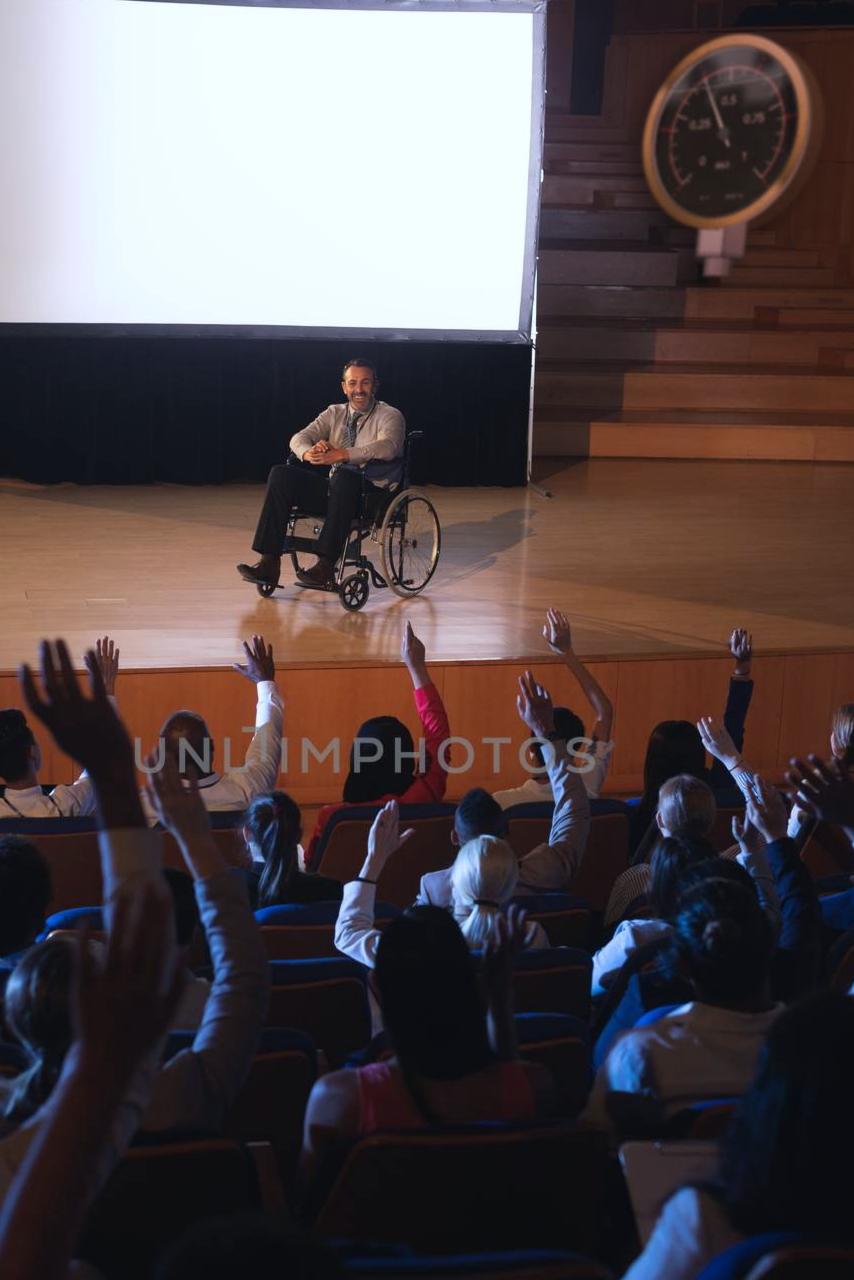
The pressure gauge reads 0.4 bar
